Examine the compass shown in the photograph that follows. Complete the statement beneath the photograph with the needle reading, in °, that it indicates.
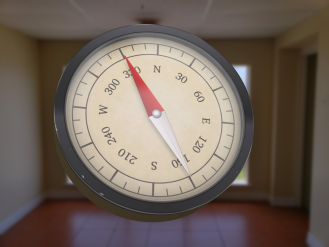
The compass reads 330 °
